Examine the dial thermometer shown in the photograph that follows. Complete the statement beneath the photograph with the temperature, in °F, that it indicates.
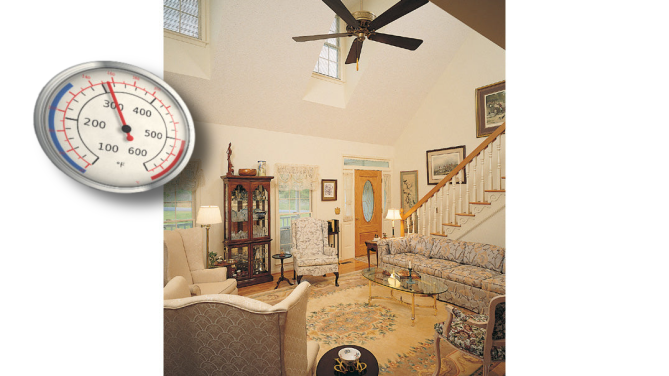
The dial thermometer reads 310 °F
